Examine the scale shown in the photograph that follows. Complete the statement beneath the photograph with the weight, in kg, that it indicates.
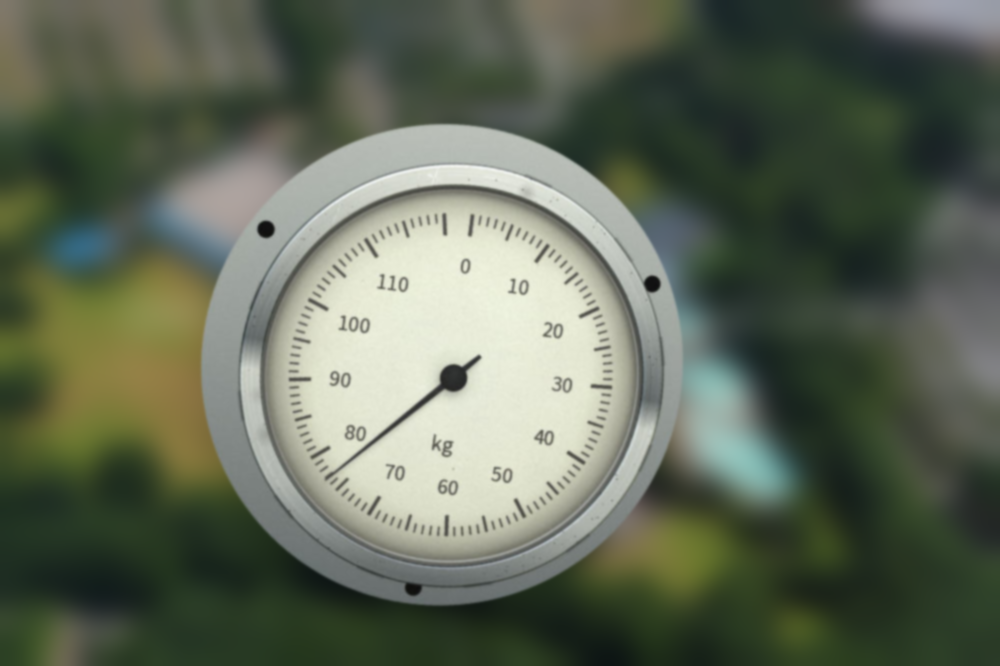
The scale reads 77 kg
